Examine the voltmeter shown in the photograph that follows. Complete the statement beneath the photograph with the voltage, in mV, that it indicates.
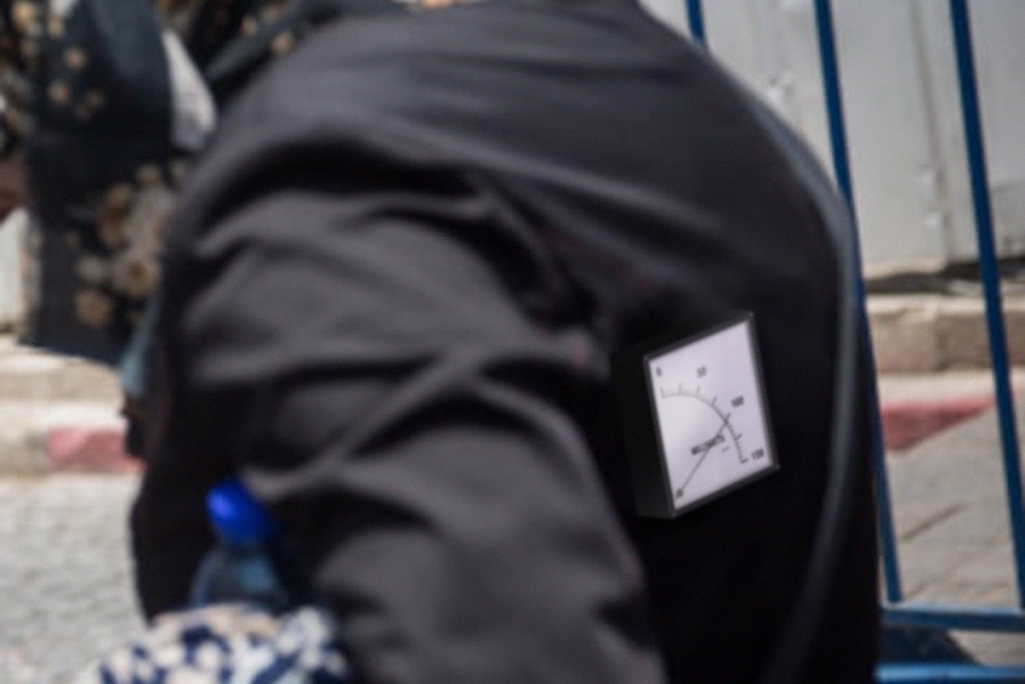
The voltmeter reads 100 mV
